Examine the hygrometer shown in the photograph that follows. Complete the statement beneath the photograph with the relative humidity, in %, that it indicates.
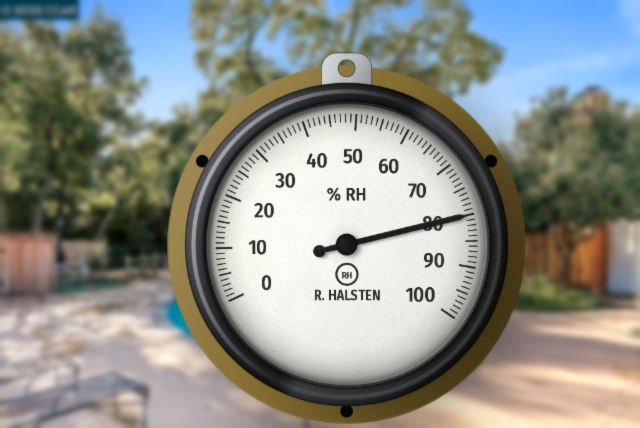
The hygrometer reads 80 %
